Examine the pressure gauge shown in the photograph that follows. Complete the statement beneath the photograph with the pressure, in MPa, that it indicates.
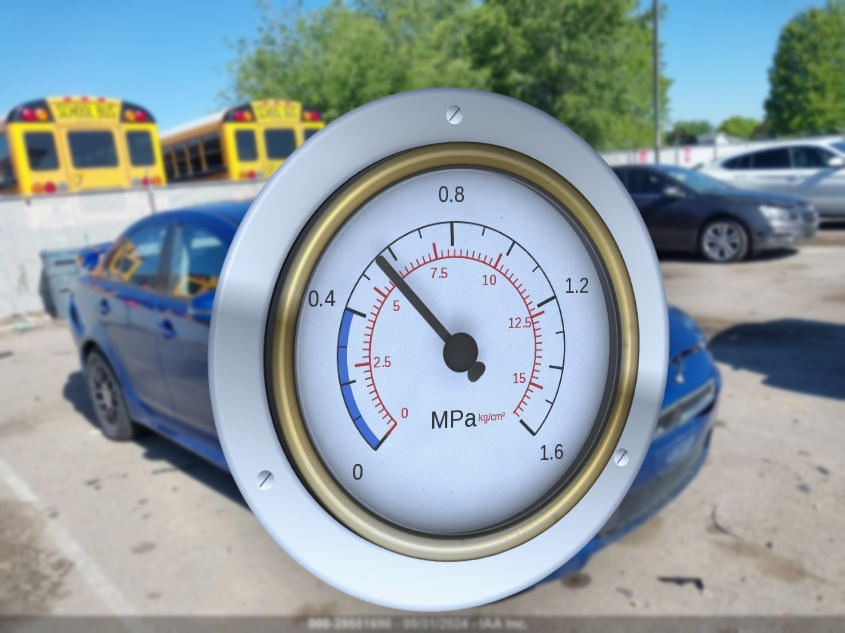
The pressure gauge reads 0.55 MPa
